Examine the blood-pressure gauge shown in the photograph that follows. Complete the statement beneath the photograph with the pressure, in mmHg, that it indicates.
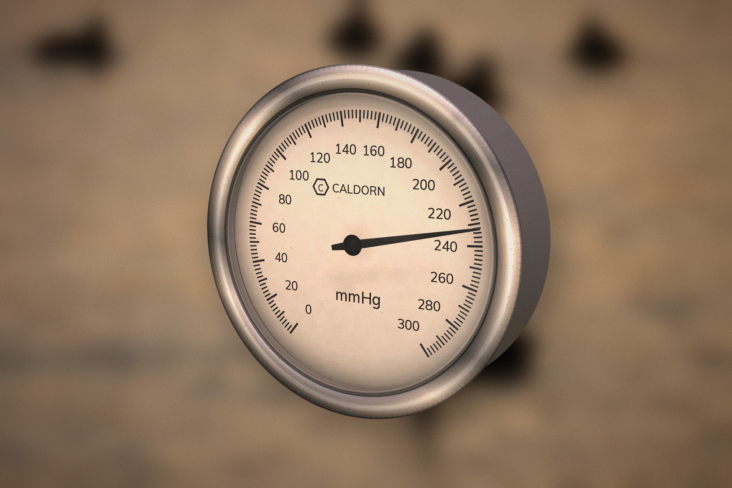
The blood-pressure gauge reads 232 mmHg
